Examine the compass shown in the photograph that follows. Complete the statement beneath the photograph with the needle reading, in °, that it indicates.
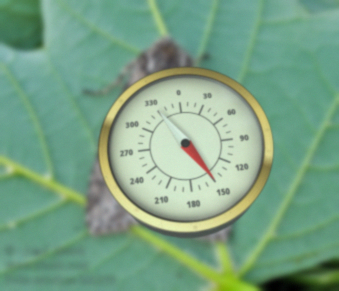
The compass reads 150 °
